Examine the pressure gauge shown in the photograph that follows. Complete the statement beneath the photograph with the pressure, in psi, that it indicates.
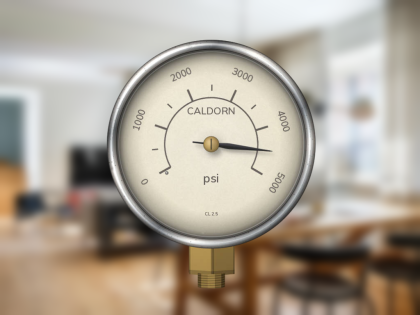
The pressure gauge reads 4500 psi
